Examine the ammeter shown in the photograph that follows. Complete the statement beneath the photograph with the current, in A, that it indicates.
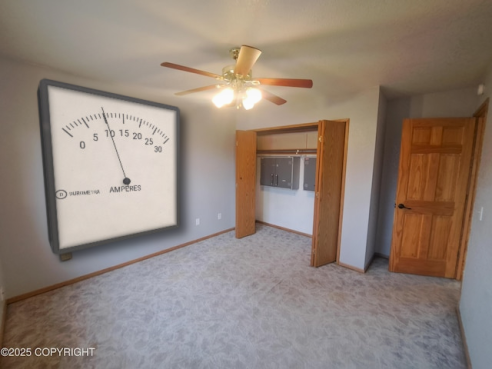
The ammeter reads 10 A
